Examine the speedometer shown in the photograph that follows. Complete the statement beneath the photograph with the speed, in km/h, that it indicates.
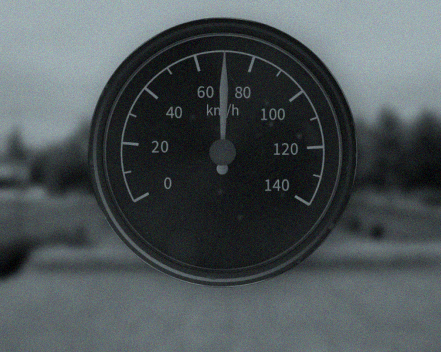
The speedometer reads 70 km/h
